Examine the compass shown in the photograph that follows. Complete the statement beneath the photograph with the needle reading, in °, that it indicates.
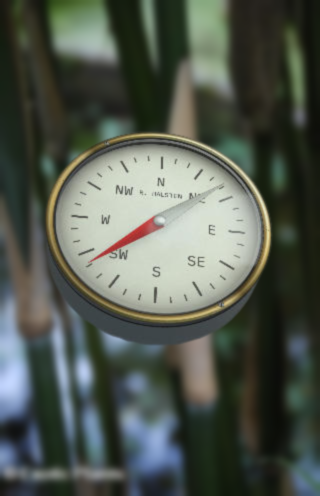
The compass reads 230 °
